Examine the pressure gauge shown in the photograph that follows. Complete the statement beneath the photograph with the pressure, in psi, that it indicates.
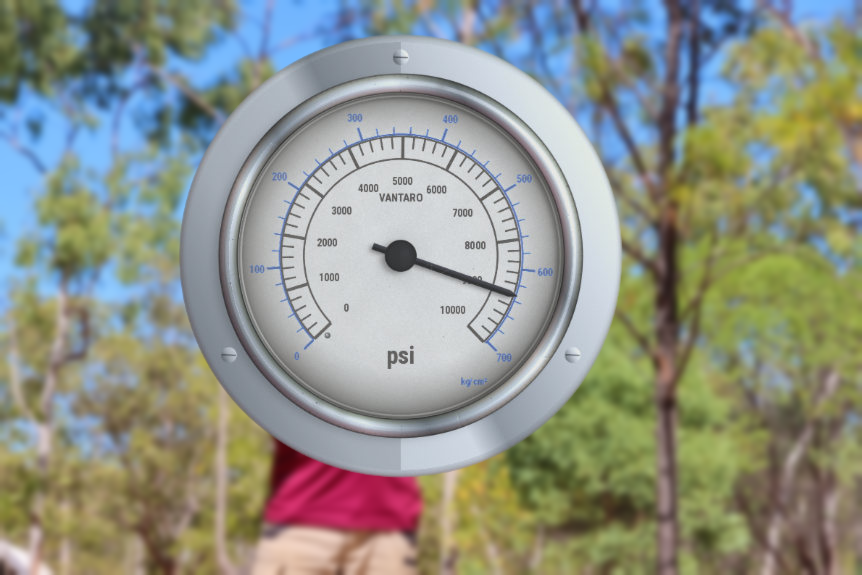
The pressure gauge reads 9000 psi
